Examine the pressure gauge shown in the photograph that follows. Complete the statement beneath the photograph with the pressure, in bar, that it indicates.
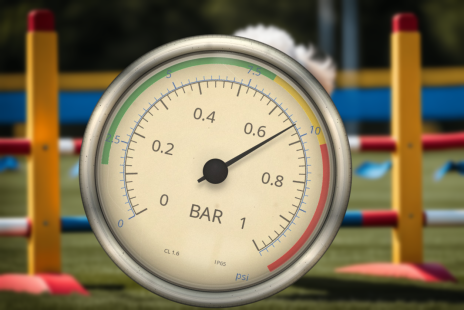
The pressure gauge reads 0.66 bar
